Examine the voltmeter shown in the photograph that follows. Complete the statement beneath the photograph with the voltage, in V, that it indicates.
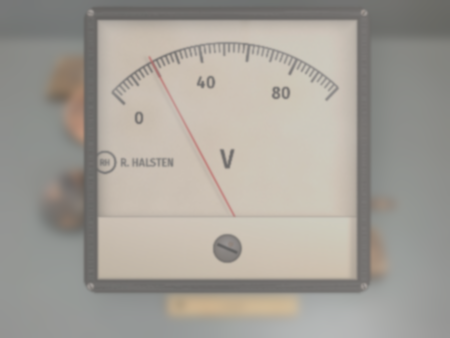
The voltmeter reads 20 V
